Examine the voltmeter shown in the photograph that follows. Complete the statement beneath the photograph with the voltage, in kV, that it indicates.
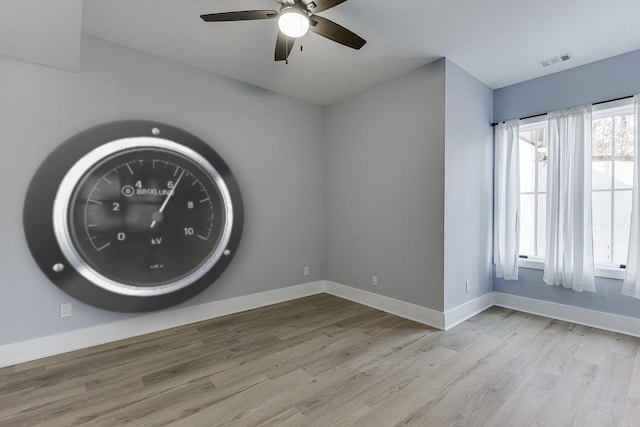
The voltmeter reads 6.25 kV
